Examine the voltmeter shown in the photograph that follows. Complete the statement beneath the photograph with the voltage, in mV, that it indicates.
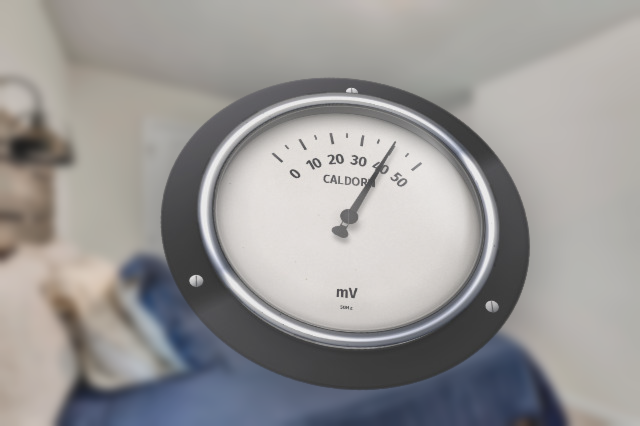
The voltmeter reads 40 mV
